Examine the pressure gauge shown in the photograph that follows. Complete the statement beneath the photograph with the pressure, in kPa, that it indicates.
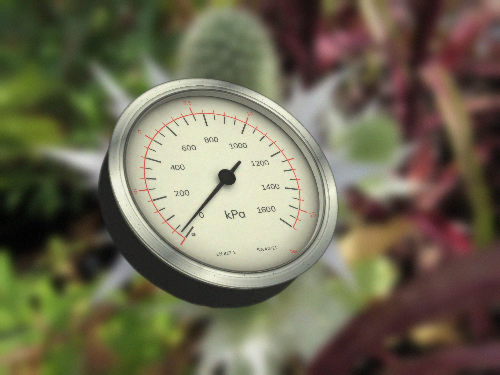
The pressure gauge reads 25 kPa
